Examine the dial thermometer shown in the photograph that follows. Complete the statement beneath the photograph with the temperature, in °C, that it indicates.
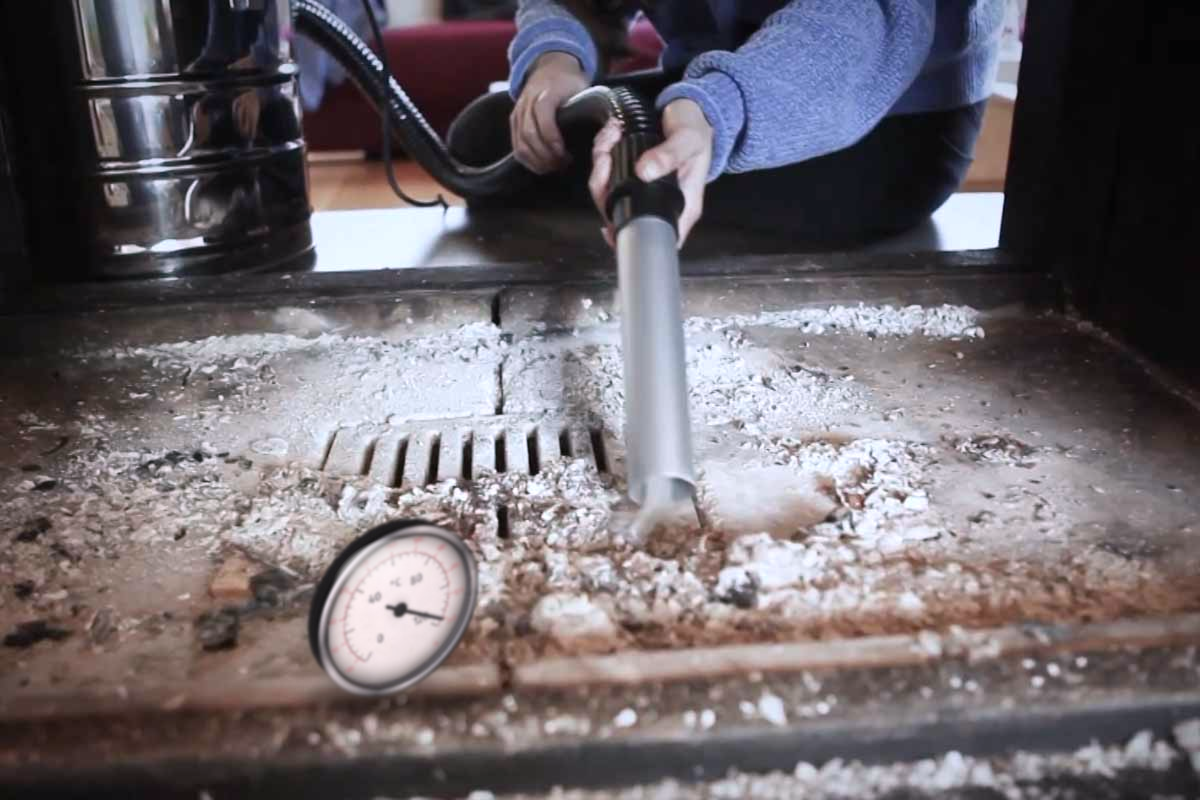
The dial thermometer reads 116 °C
